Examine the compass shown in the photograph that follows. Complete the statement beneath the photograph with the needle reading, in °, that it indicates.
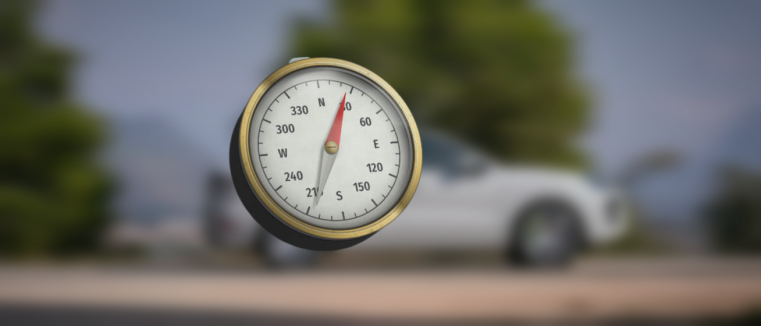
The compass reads 25 °
